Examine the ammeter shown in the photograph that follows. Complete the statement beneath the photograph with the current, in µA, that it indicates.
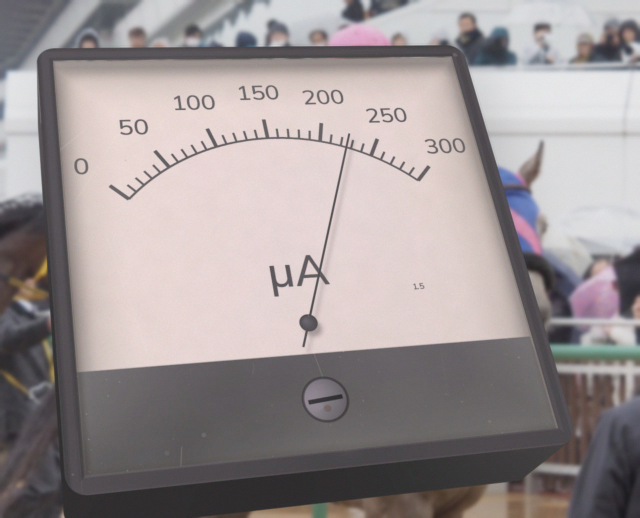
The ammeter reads 225 µA
